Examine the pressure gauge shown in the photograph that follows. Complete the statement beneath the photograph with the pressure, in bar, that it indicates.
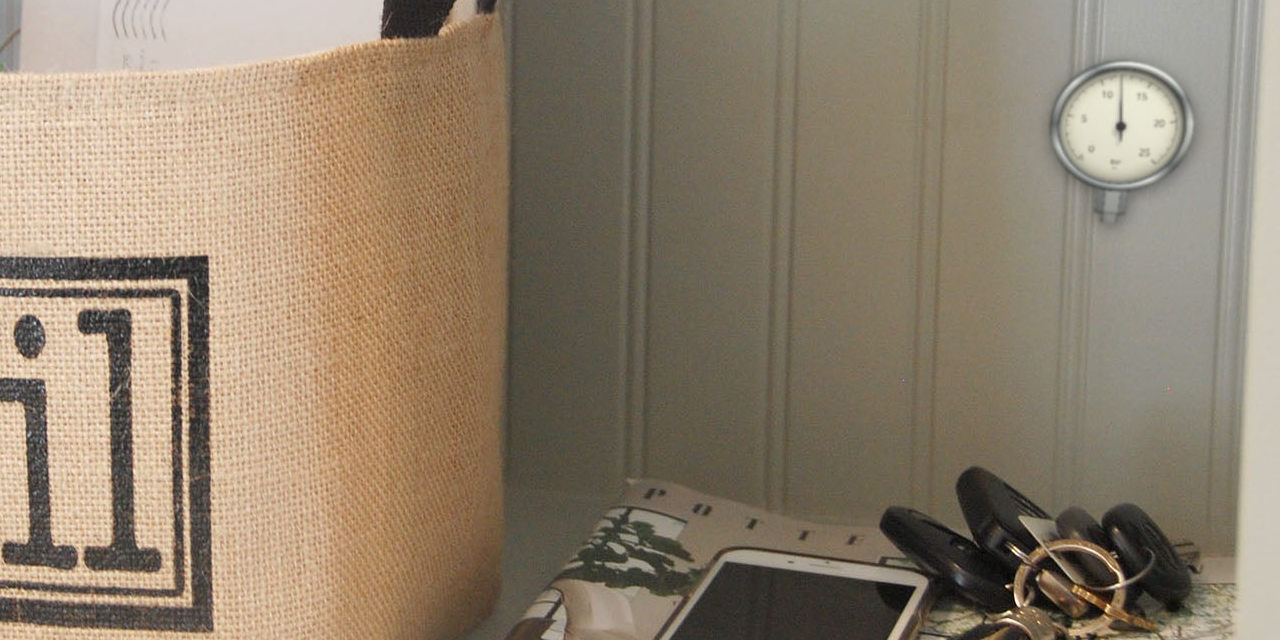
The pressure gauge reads 12 bar
